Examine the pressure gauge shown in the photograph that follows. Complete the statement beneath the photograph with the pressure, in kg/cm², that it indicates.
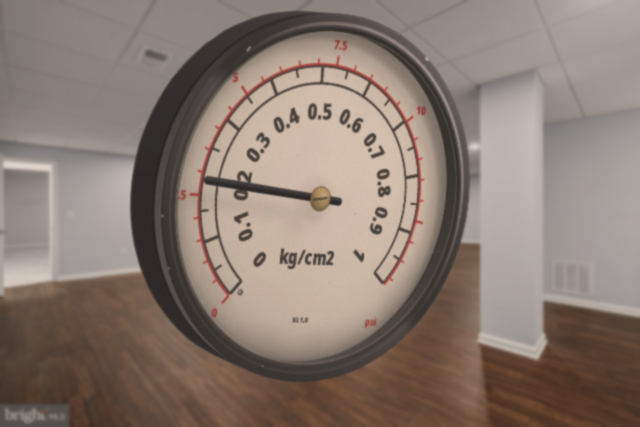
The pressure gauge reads 0.2 kg/cm²
